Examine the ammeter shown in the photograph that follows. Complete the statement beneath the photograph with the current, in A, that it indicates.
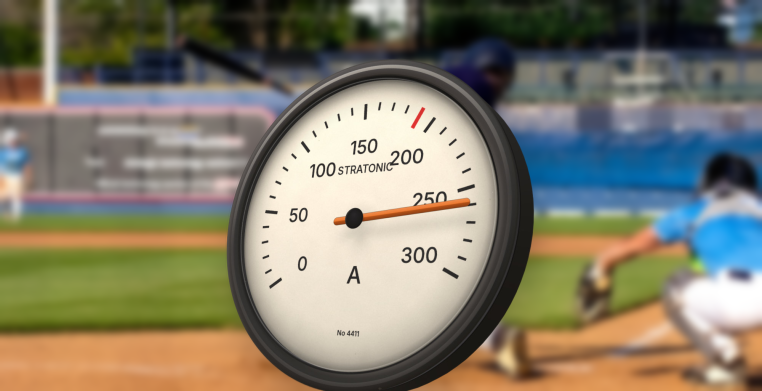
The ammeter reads 260 A
